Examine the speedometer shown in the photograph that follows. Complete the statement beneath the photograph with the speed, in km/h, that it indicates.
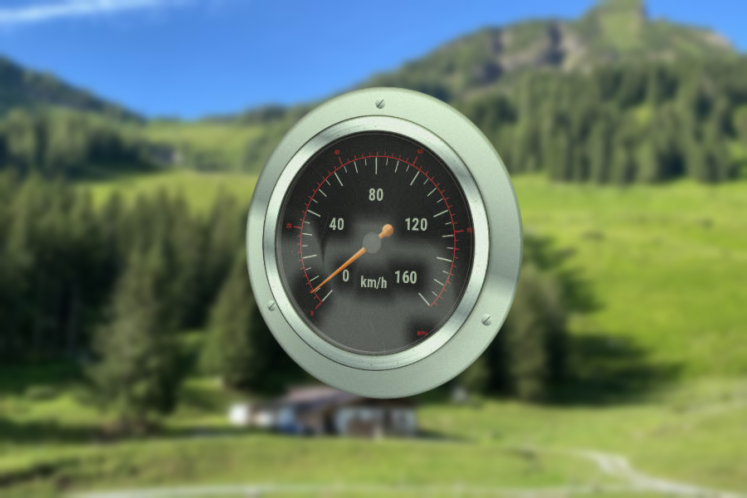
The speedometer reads 5 km/h
